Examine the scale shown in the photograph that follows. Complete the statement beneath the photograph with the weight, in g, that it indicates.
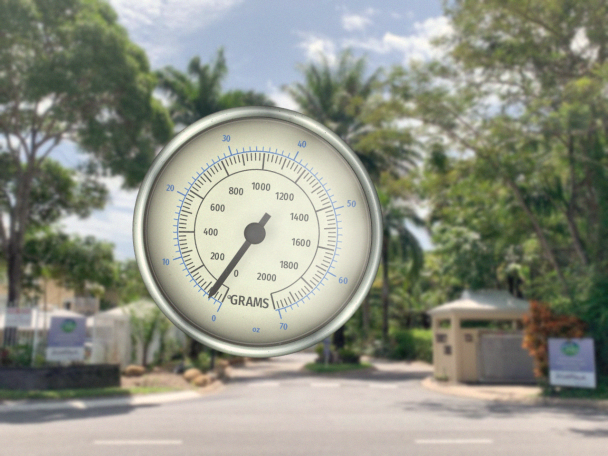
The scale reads 60 g
